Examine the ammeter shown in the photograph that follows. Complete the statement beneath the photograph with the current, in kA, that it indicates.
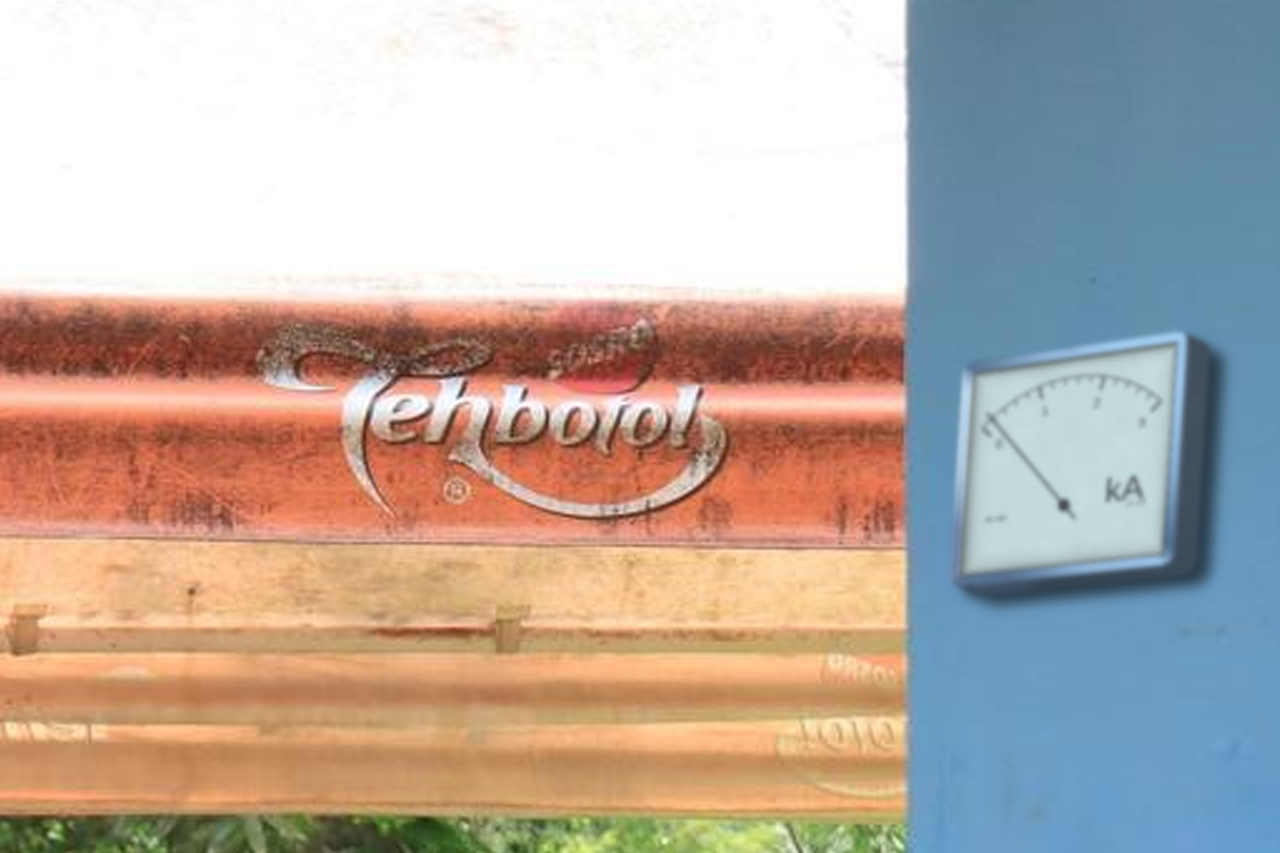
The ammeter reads 0.2 kA
